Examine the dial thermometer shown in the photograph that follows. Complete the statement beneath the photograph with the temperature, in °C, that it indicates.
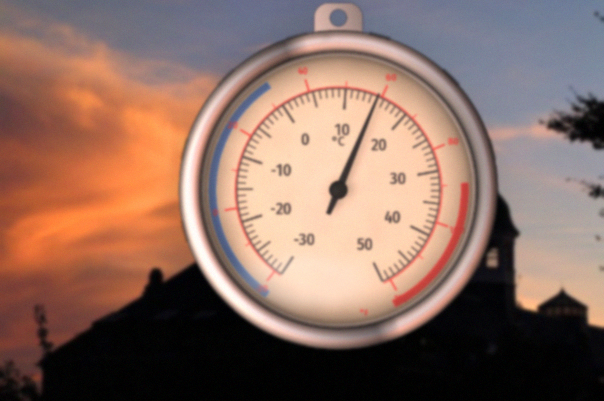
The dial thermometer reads 15 °C
